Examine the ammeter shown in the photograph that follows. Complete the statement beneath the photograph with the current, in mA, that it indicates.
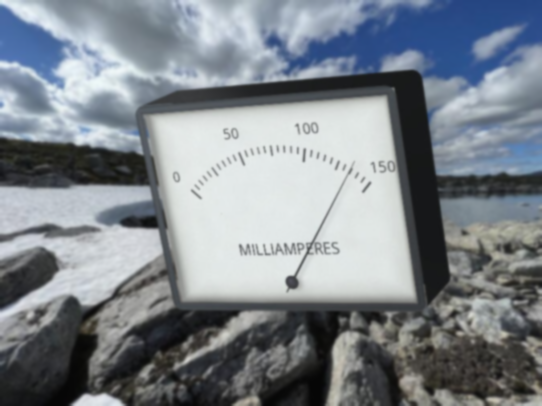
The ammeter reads 135 mA
